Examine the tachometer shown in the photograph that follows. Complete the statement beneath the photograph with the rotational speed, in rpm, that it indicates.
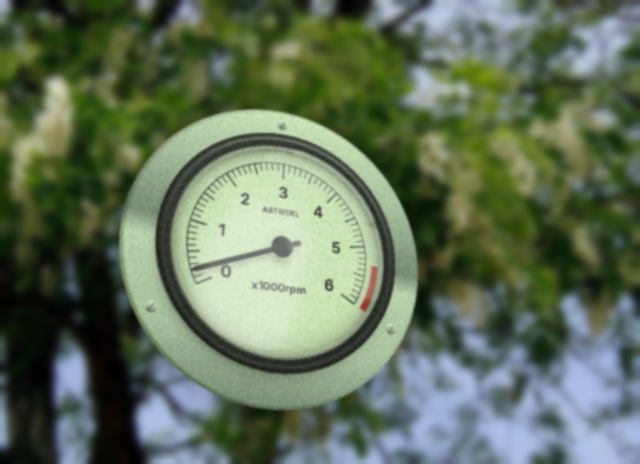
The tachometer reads 200 rpm
